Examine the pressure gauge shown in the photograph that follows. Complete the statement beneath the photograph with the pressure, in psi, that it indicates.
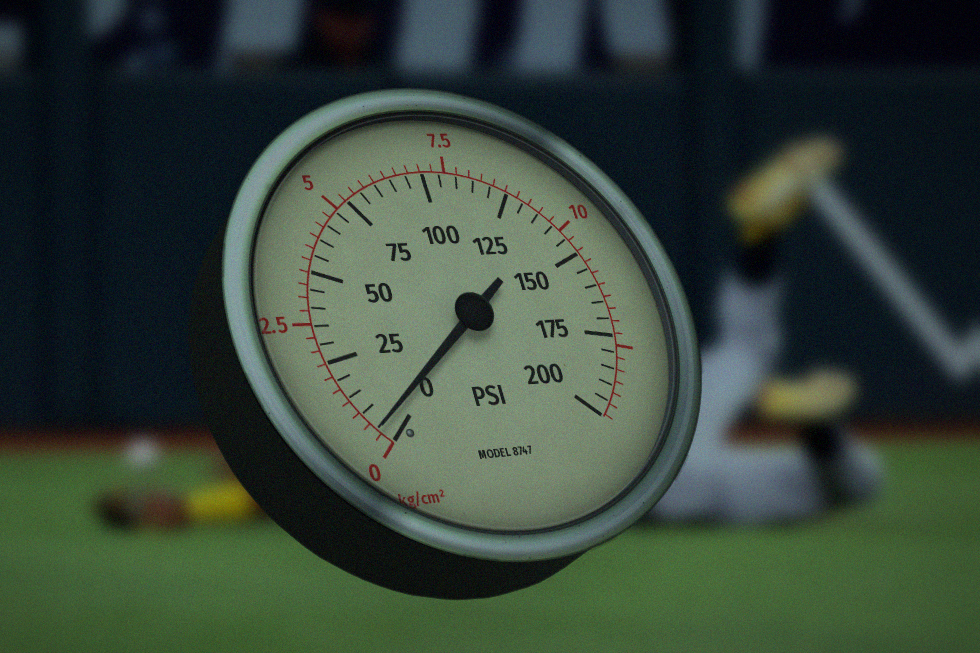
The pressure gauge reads 5 psi
